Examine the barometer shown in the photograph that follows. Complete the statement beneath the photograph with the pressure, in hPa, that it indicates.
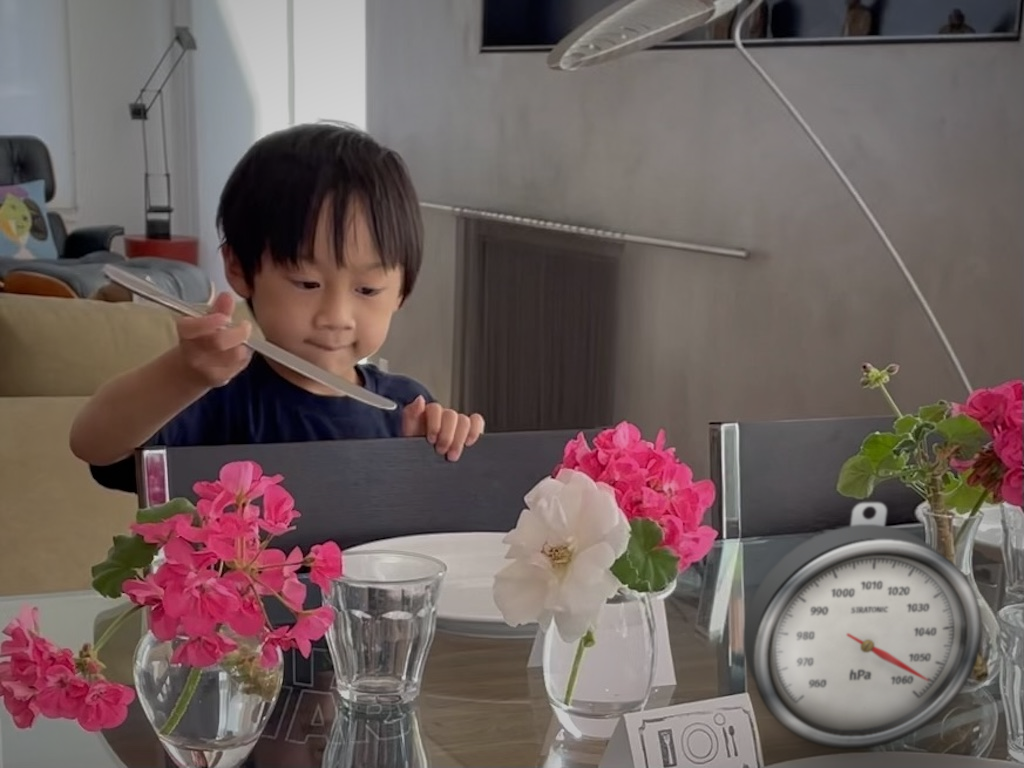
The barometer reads 1055 hPa
